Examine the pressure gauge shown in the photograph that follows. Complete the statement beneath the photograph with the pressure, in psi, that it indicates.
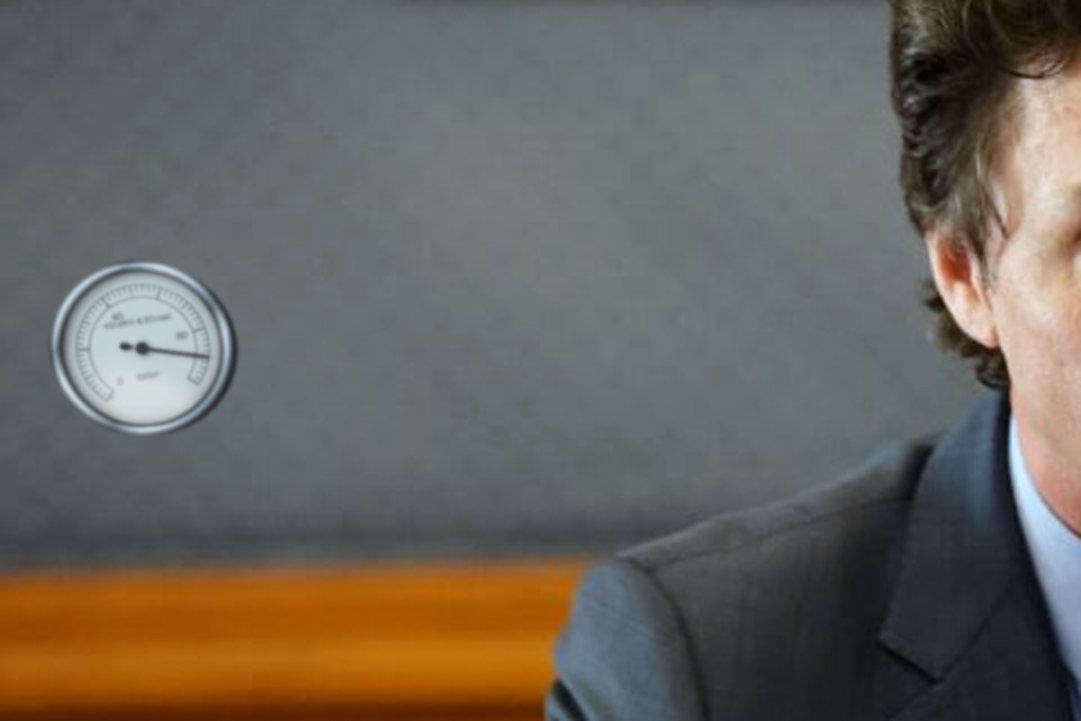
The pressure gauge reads 90 psi
